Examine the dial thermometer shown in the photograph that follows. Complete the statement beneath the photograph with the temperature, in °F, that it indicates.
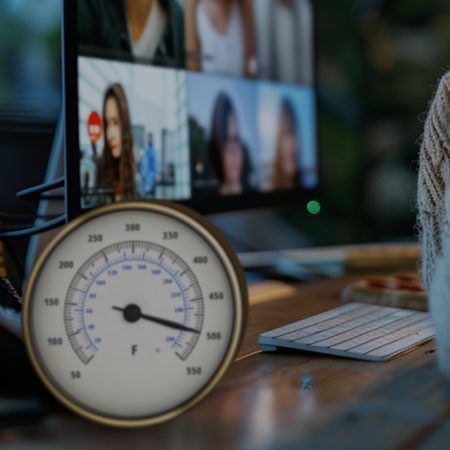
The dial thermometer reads 500 °F
